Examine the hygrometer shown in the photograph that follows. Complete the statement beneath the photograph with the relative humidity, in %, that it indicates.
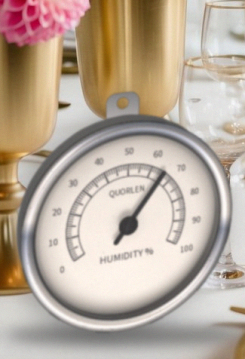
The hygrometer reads 65 %
